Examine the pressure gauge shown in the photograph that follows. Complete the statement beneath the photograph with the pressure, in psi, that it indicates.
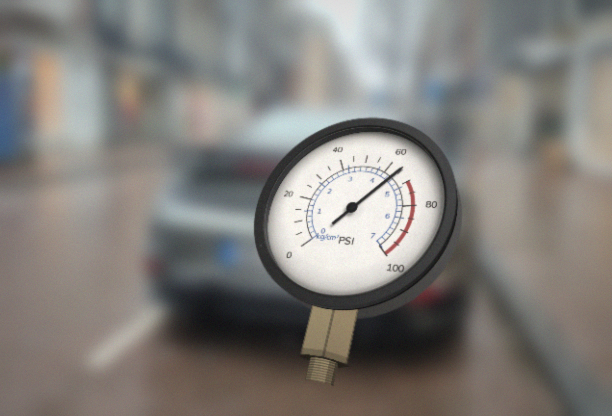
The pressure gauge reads 65 psi
